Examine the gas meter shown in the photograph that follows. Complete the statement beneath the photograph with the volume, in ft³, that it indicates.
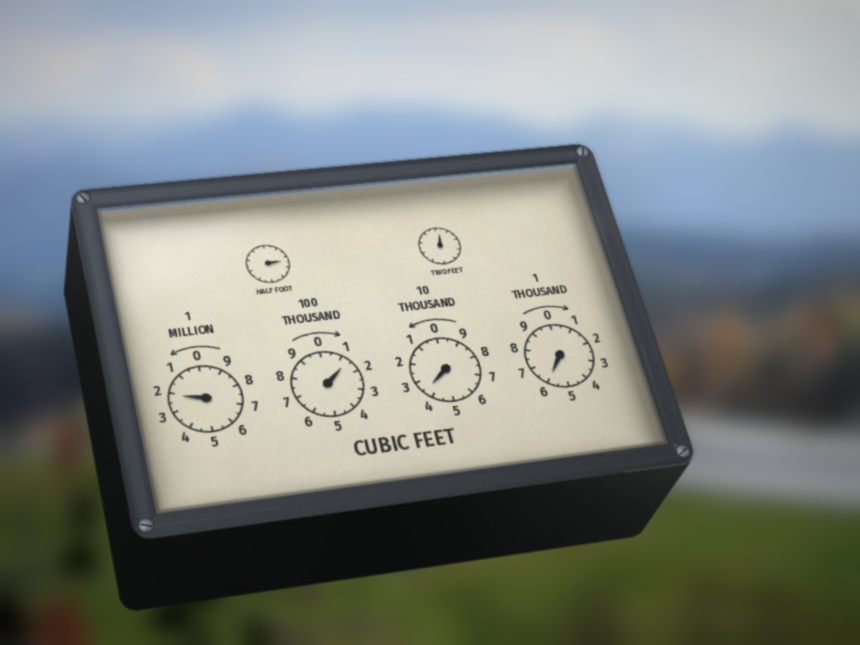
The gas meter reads 213600 ft³
